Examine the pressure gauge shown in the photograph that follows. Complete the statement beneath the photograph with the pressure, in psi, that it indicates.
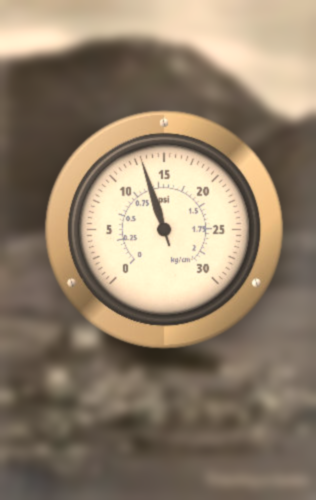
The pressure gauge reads 13 psi
